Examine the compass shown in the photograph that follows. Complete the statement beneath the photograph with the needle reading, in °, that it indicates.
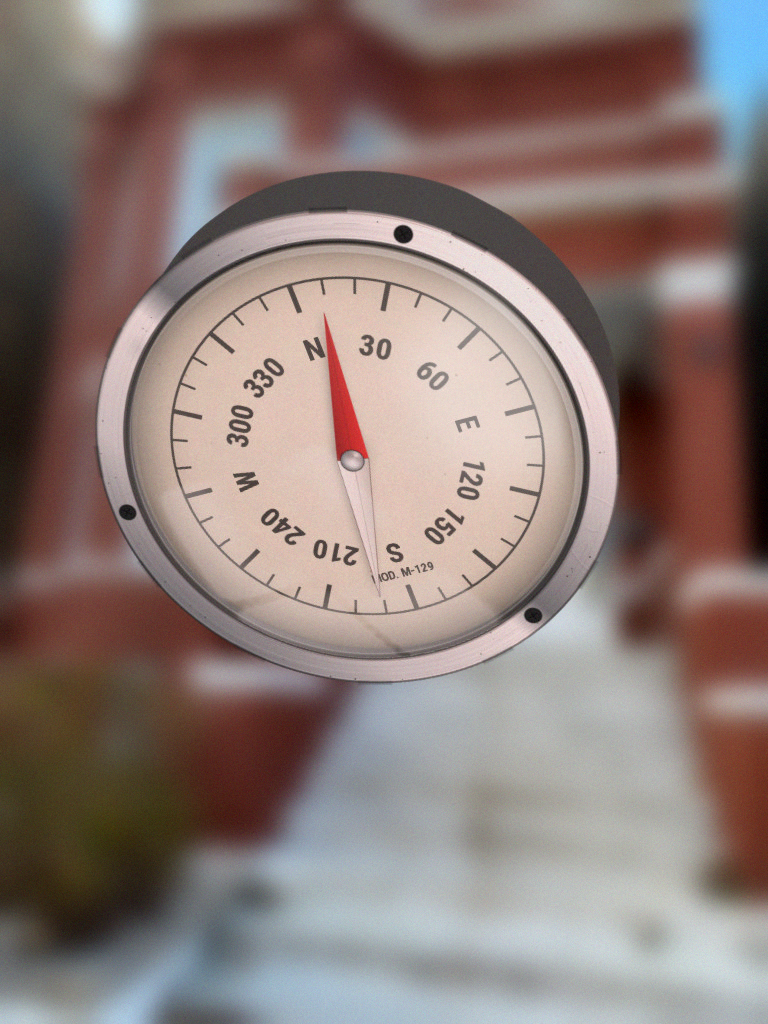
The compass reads 10 °
